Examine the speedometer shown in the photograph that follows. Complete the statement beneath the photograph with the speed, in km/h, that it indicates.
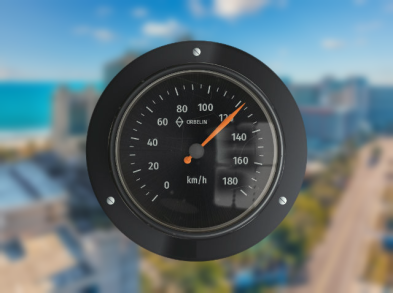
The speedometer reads 122.5 km/h
